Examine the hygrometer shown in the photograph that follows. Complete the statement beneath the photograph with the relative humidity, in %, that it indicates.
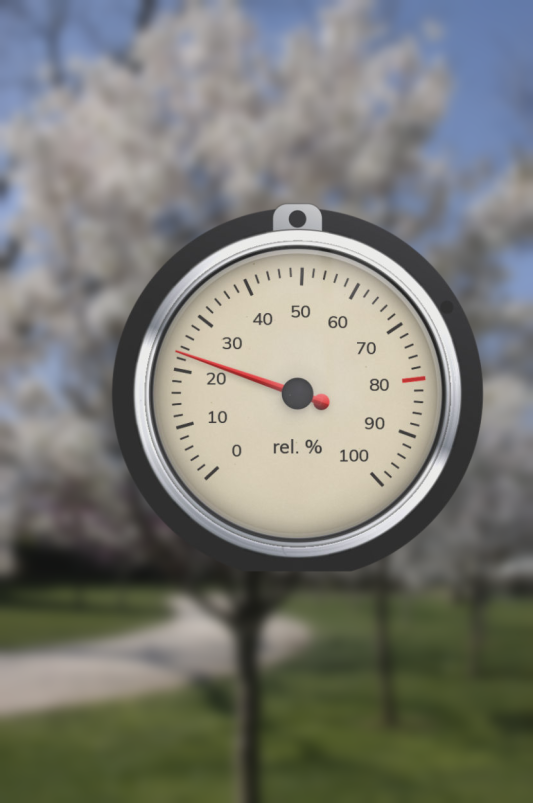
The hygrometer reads 23 %
